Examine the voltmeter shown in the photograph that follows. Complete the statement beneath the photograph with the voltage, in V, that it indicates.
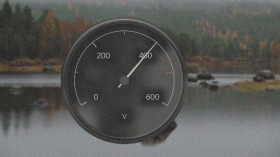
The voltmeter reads 400 V
